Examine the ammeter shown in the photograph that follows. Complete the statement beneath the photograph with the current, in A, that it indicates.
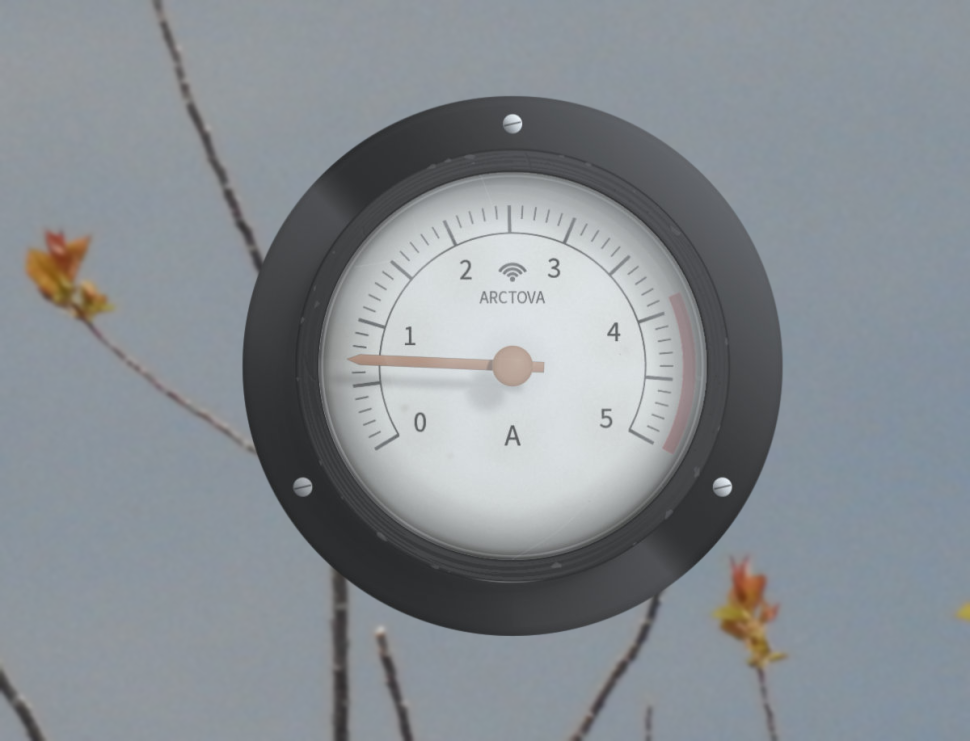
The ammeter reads 0.7 A
